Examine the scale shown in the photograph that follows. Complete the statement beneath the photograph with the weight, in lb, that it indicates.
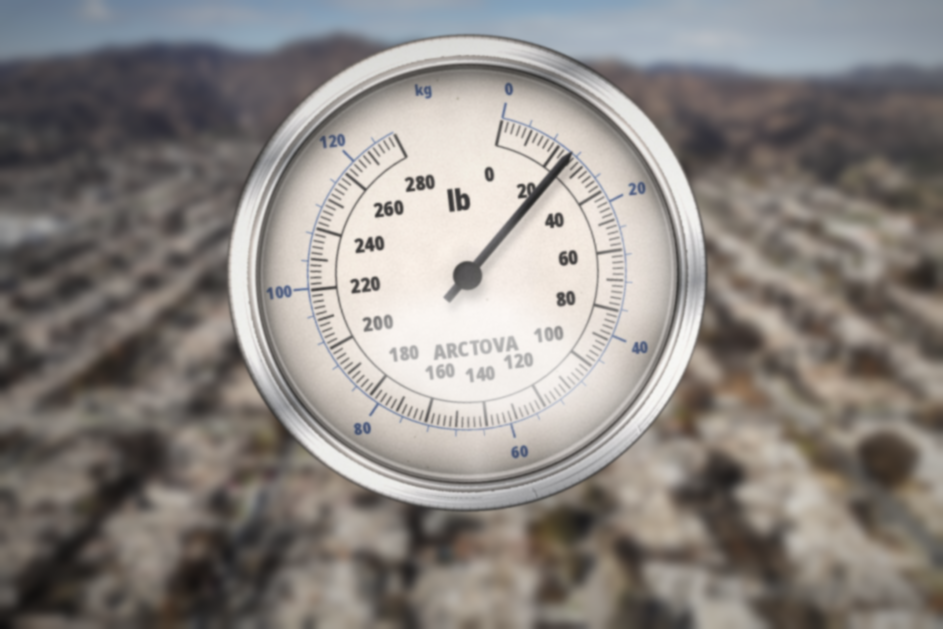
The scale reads 24 lb
